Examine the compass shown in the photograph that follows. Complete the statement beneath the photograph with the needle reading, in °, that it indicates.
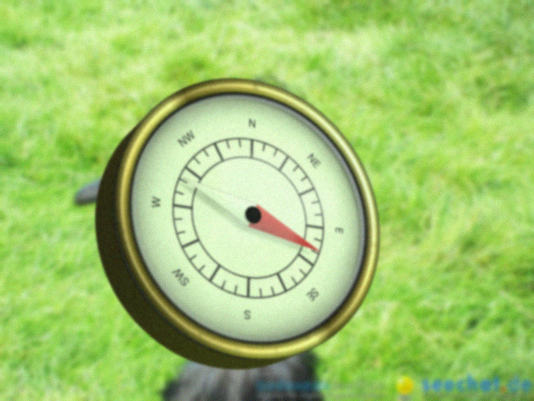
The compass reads 110 °
